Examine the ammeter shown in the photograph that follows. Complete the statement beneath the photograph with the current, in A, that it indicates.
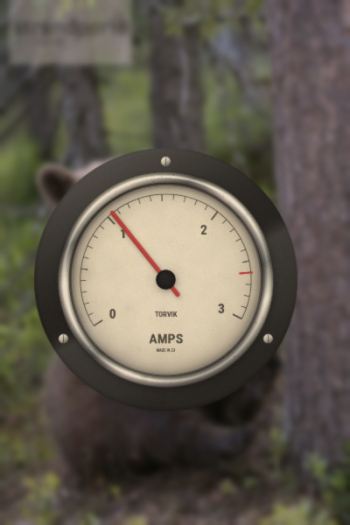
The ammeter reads 1.05 A
